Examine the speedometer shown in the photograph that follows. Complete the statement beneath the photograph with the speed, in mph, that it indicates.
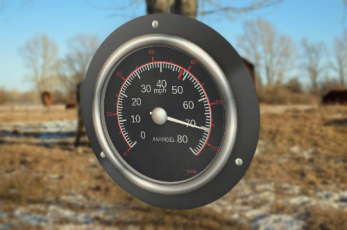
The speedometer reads 70 mph
